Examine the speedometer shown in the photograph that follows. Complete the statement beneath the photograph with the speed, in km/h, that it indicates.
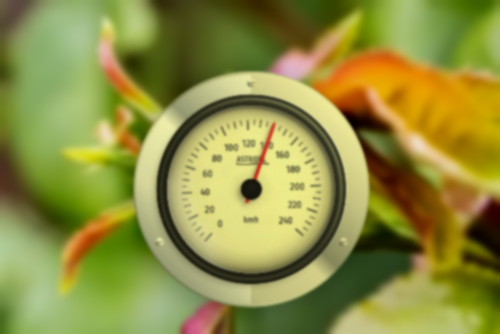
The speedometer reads 140 km/h
